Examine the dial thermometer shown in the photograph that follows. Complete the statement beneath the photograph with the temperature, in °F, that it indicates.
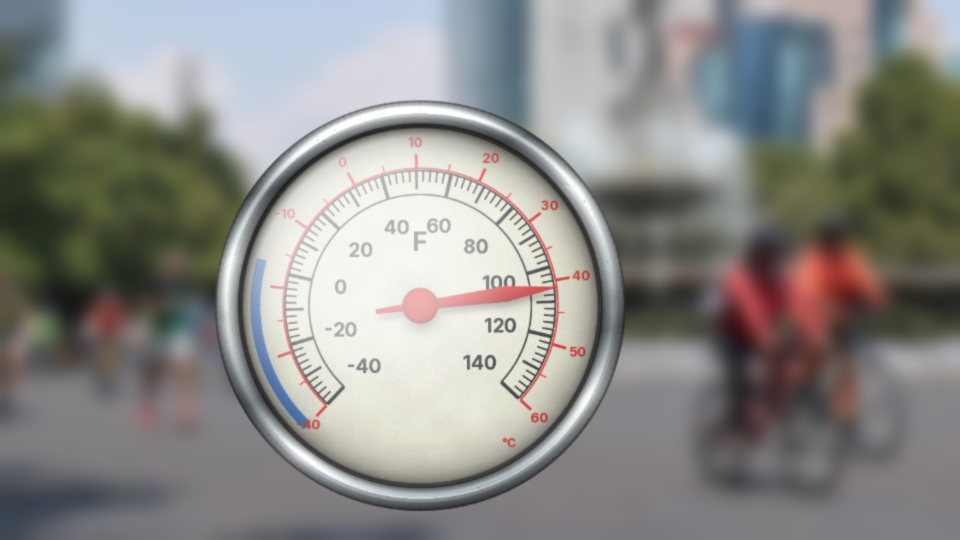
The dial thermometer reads 106 °F
